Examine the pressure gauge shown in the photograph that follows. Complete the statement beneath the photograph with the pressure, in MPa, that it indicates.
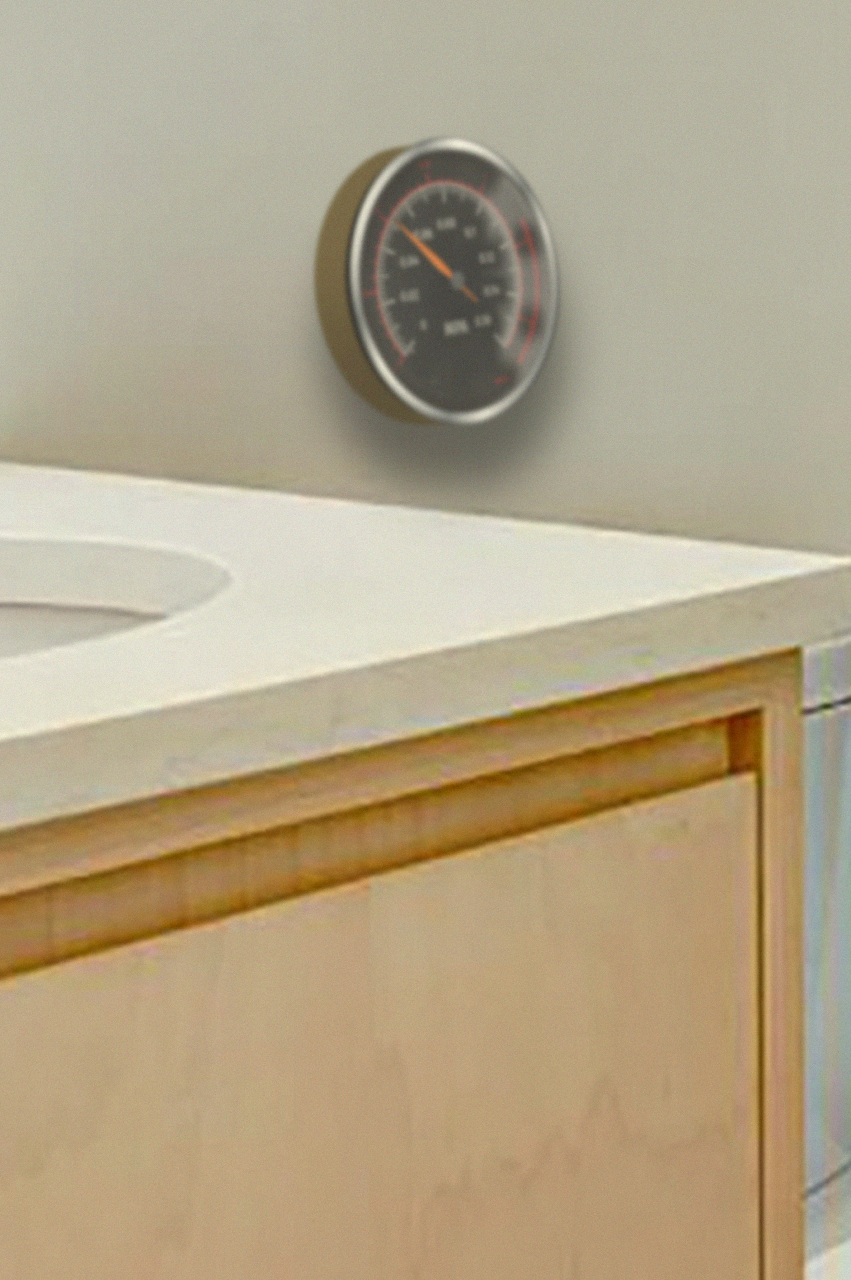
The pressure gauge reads 0.05 MPa
